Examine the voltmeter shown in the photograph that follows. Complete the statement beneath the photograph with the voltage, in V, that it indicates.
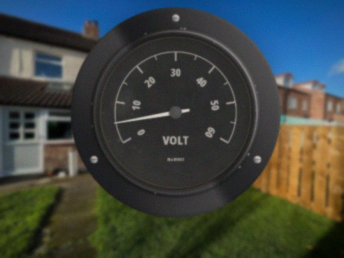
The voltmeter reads 5 V
